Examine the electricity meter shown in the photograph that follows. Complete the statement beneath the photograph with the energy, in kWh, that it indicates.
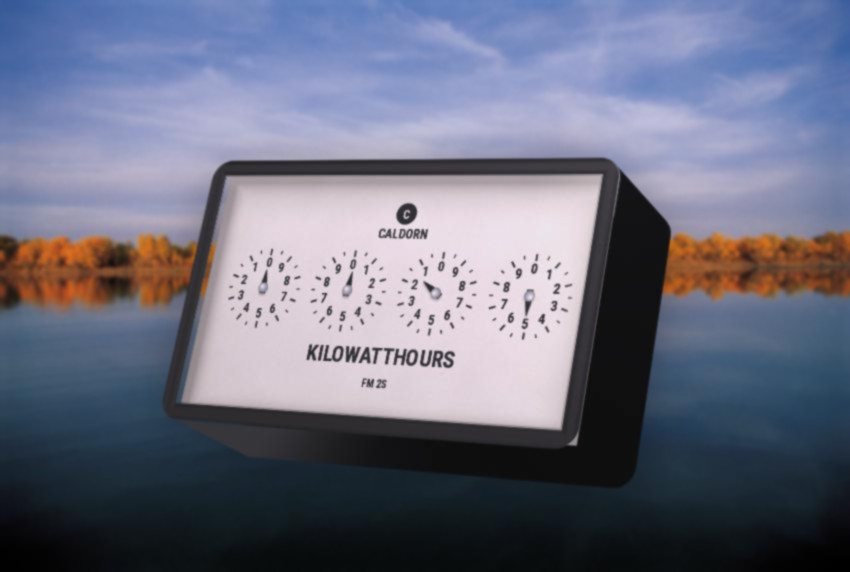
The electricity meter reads 15 kWh
